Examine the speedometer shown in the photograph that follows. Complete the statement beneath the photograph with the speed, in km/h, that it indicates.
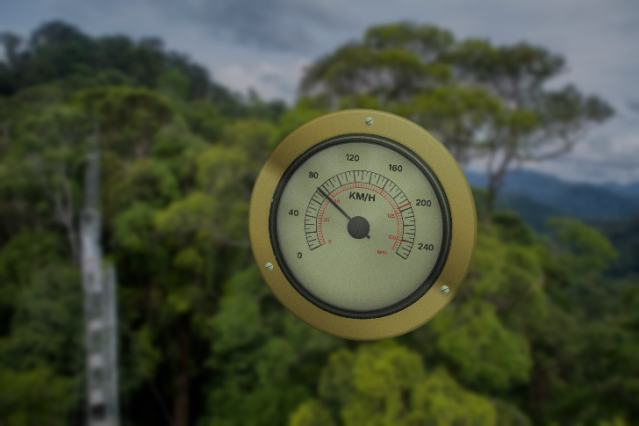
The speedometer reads 75 km/h
